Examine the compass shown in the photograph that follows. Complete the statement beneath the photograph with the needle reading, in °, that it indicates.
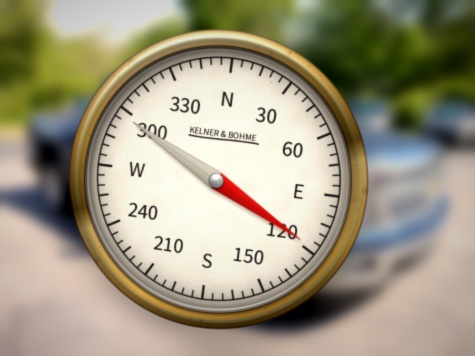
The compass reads 117.5 °
